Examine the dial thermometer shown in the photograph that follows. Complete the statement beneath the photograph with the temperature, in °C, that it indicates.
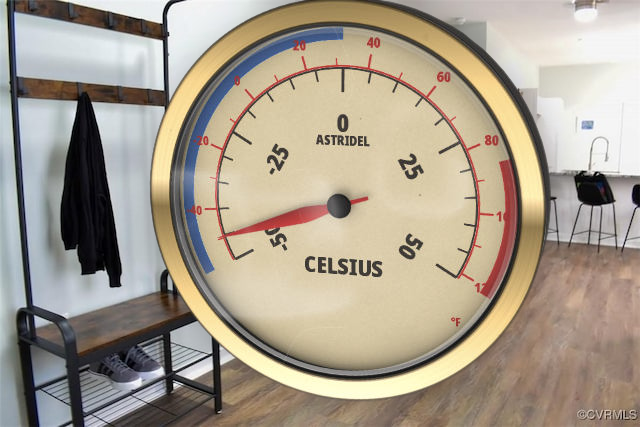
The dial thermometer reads -45 °C
